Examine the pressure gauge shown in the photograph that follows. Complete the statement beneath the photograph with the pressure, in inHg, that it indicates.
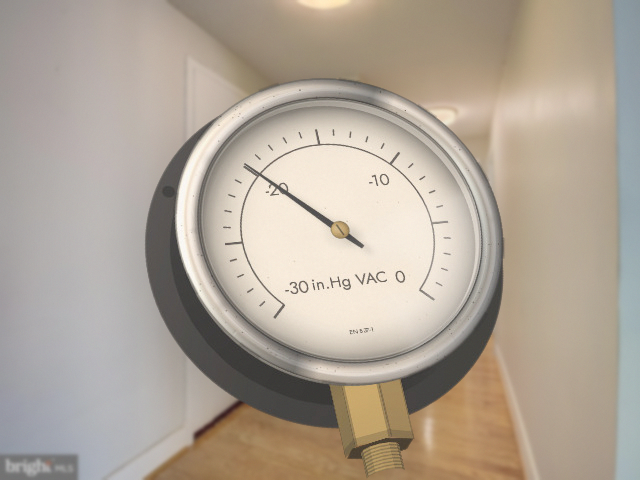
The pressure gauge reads -20 inHg
